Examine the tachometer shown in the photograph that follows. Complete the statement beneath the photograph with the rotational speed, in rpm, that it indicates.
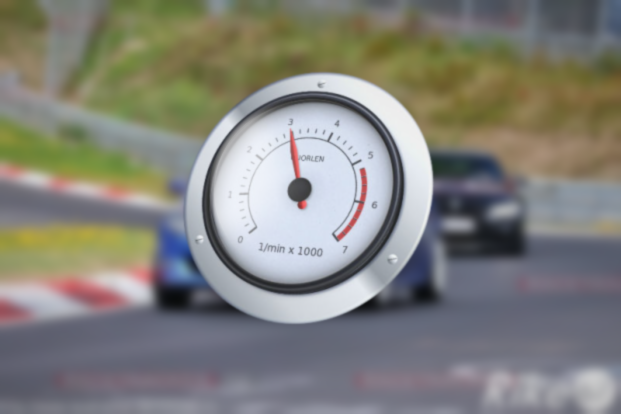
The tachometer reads 3000 rpm
